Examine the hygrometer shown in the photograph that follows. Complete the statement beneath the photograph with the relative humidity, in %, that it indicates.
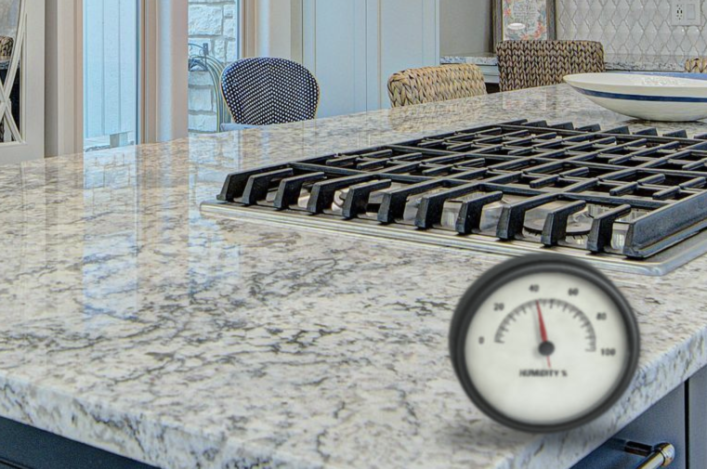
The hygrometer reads 40 %
